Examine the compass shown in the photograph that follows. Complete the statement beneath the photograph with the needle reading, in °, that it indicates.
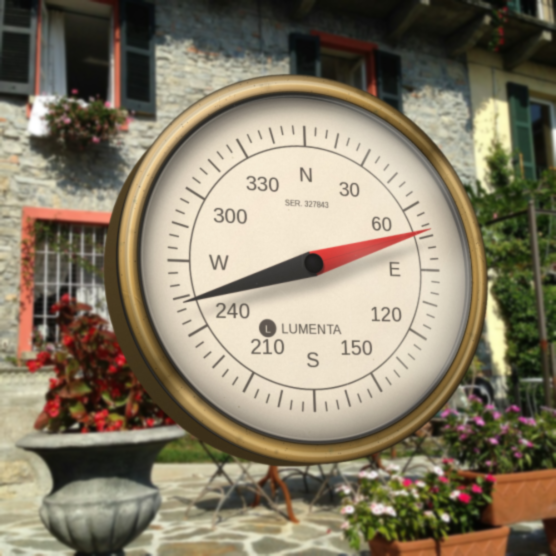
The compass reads 72.5 °
